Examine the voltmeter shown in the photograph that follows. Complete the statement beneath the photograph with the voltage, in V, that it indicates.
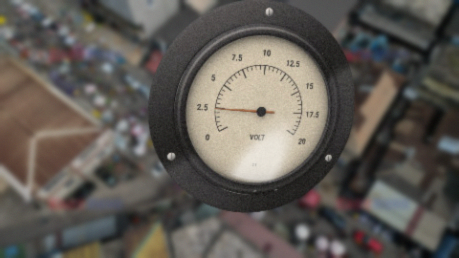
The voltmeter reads 2.5 V
